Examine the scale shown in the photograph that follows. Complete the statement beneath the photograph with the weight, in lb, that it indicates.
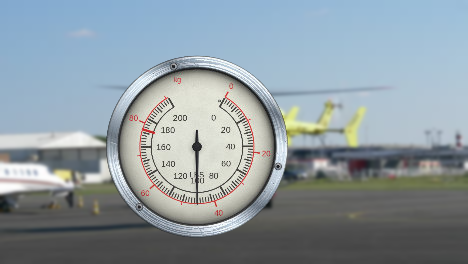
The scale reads 100 lb
